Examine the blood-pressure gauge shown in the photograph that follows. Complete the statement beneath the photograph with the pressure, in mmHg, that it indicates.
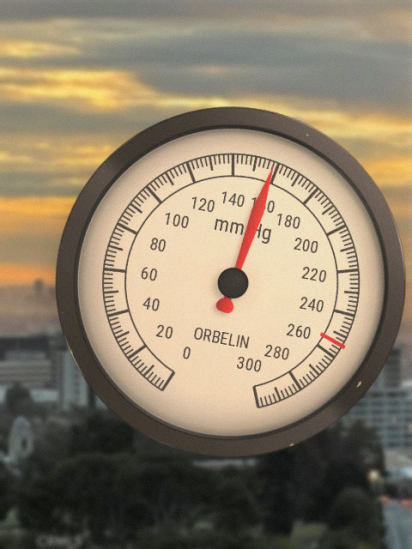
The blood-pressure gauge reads 158 mmHg
